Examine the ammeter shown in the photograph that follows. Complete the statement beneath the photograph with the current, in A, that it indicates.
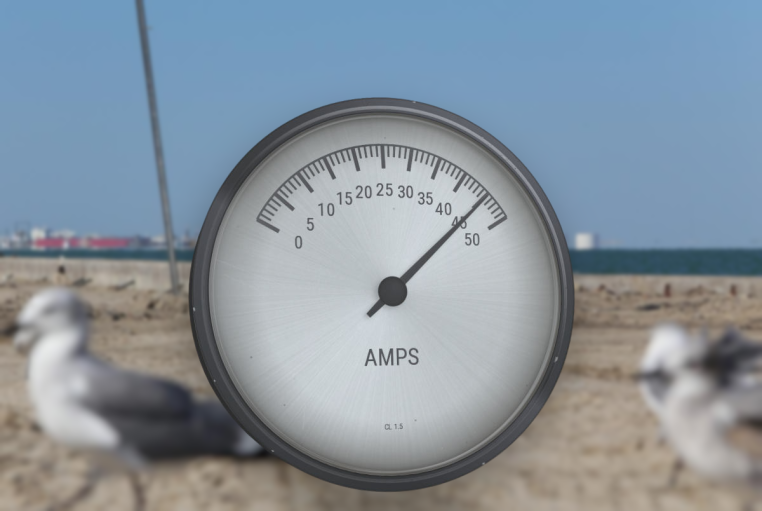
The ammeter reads 45 A
